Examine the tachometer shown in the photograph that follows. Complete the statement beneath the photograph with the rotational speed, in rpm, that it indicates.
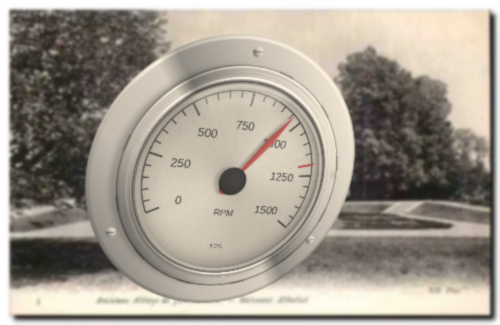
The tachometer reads 950 rpm
